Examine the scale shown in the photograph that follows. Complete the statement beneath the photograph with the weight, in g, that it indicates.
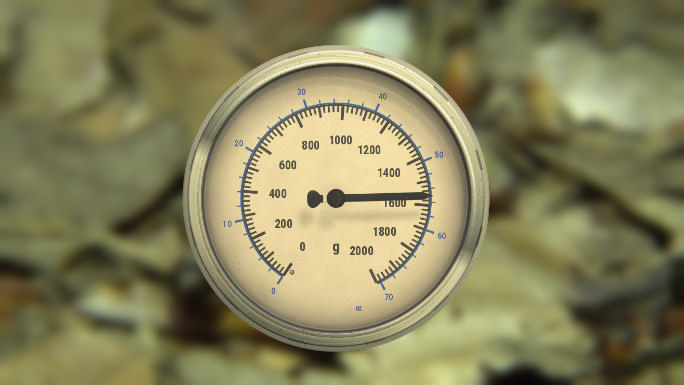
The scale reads 1560 g
